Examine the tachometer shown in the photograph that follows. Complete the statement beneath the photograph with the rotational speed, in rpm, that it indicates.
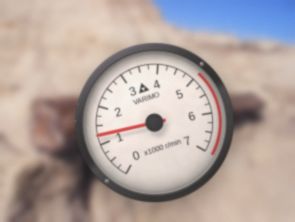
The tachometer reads 1250 rpm
